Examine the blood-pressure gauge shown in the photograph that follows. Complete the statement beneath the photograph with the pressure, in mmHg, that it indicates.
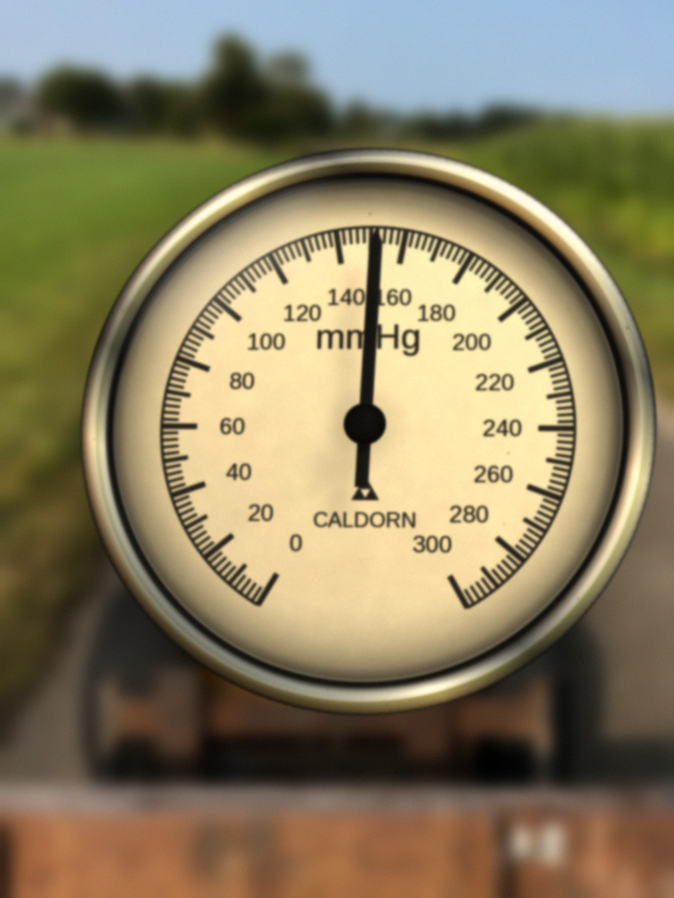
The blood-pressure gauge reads 152 mmHg
